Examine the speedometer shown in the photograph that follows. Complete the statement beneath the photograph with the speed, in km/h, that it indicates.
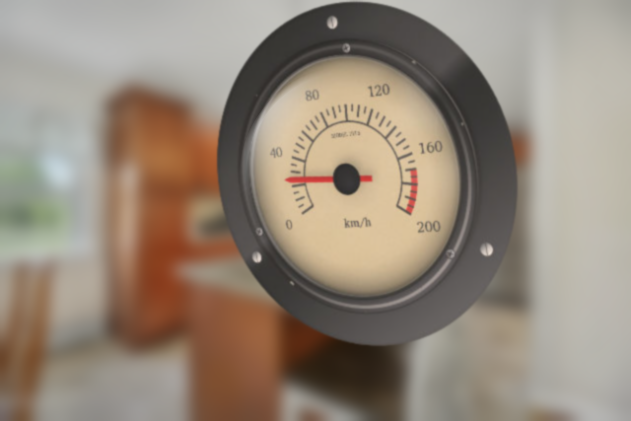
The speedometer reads 25 km/h
